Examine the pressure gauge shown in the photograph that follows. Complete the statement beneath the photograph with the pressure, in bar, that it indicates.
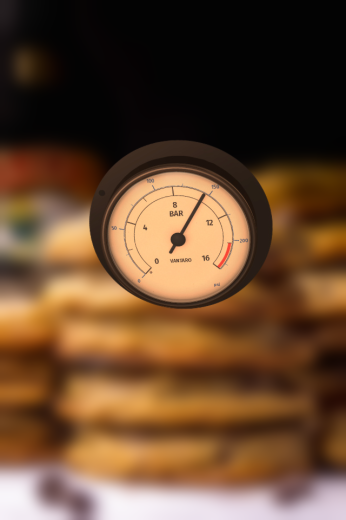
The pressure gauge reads 10 bar
